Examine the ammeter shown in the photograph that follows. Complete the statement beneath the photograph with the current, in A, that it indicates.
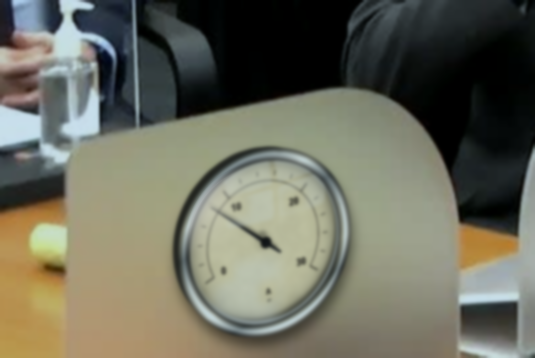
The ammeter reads 8 A
